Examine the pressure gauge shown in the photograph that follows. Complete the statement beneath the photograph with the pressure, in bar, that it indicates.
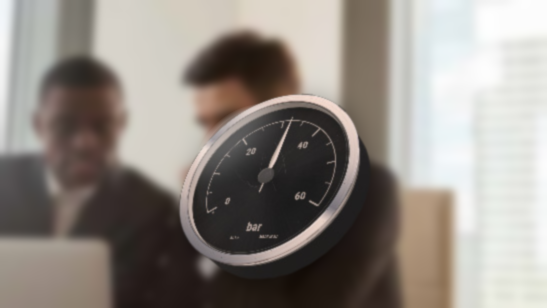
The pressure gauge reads 32.5 bar
